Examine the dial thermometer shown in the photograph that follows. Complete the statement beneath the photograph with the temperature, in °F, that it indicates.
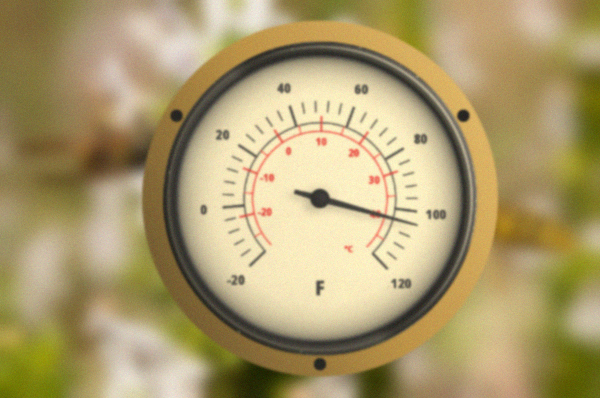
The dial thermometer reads 104 °F
